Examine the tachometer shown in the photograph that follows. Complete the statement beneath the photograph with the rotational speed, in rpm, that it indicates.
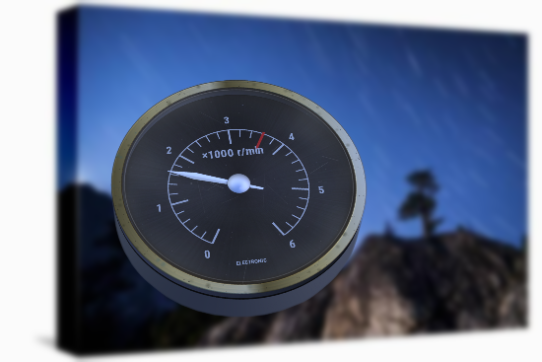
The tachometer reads 1600 rpm
